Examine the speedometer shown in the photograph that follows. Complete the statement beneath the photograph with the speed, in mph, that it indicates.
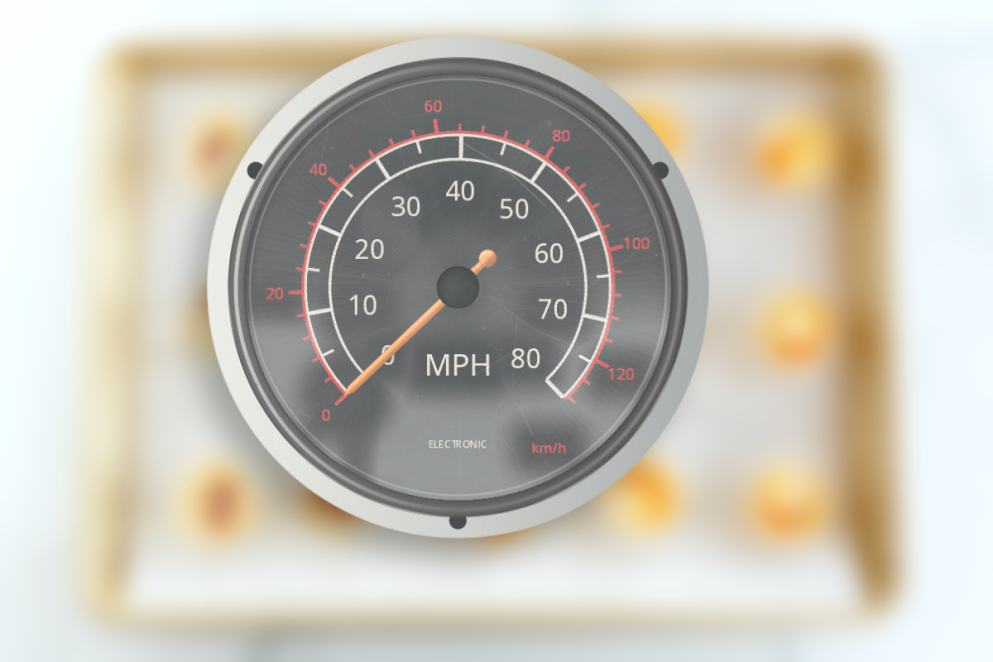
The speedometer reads 0 mph
